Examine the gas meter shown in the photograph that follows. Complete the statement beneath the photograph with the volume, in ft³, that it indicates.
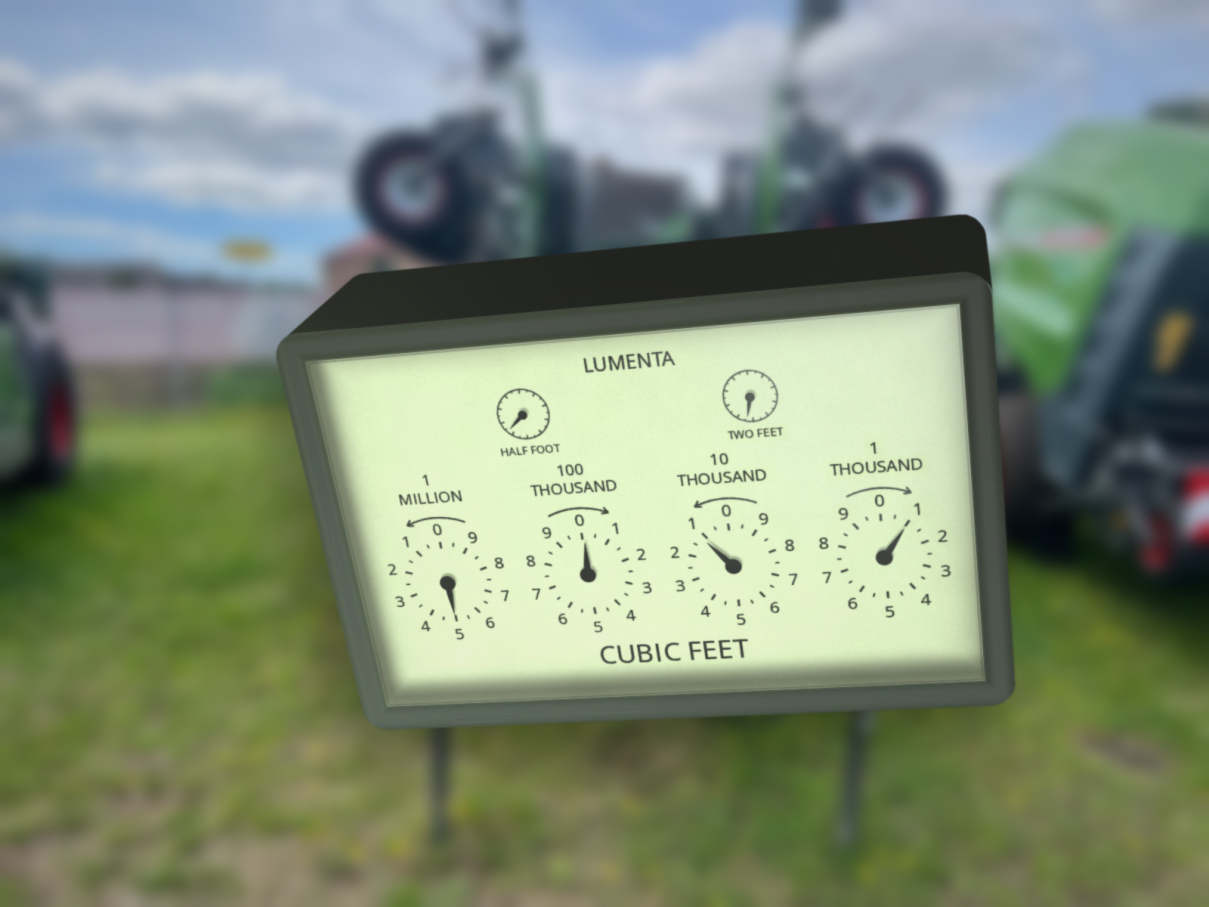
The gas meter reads 501100 ft³
